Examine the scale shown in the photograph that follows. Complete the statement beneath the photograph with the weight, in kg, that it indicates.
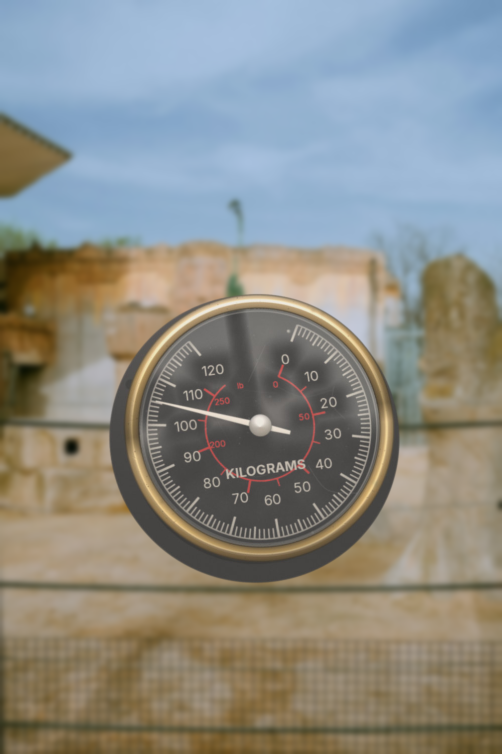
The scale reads 105 kg
